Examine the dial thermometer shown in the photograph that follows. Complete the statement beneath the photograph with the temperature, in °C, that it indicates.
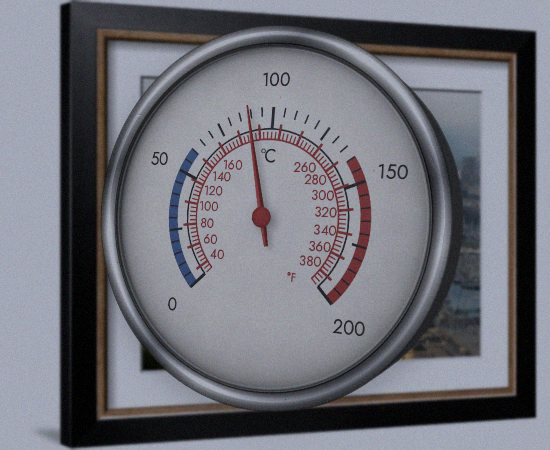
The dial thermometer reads 90 °C
